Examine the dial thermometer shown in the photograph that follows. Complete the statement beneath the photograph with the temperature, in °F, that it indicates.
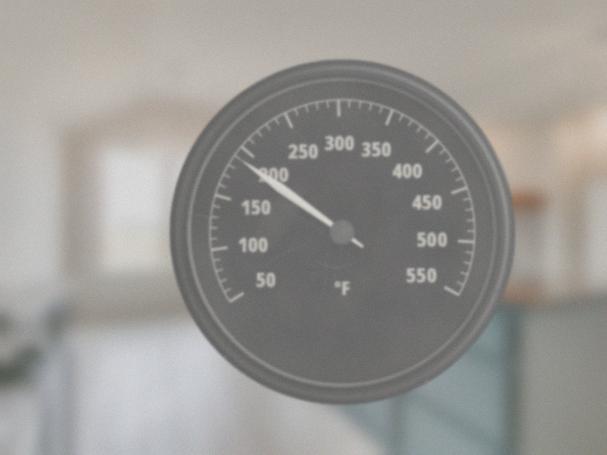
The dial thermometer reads 190 °F
